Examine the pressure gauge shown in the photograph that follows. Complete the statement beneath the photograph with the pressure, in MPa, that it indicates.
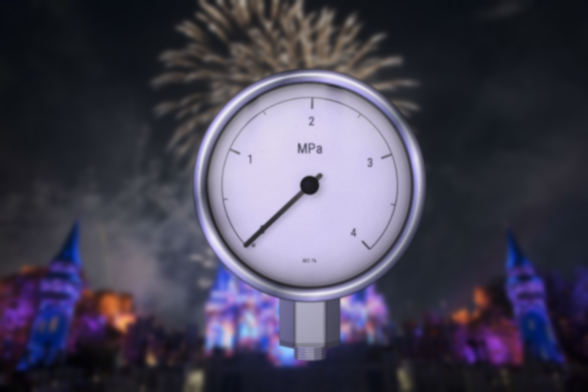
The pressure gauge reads 0 MPa
